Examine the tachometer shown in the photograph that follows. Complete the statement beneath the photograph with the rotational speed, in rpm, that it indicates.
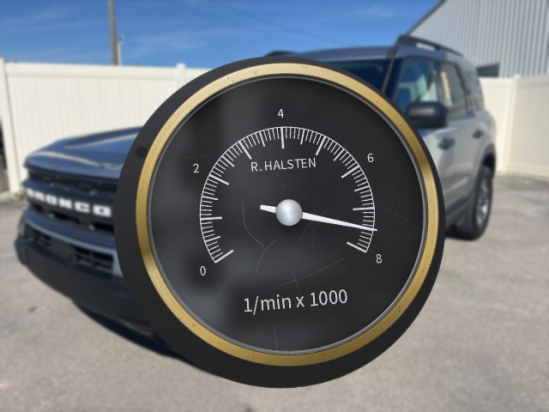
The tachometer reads 7500 rpm
